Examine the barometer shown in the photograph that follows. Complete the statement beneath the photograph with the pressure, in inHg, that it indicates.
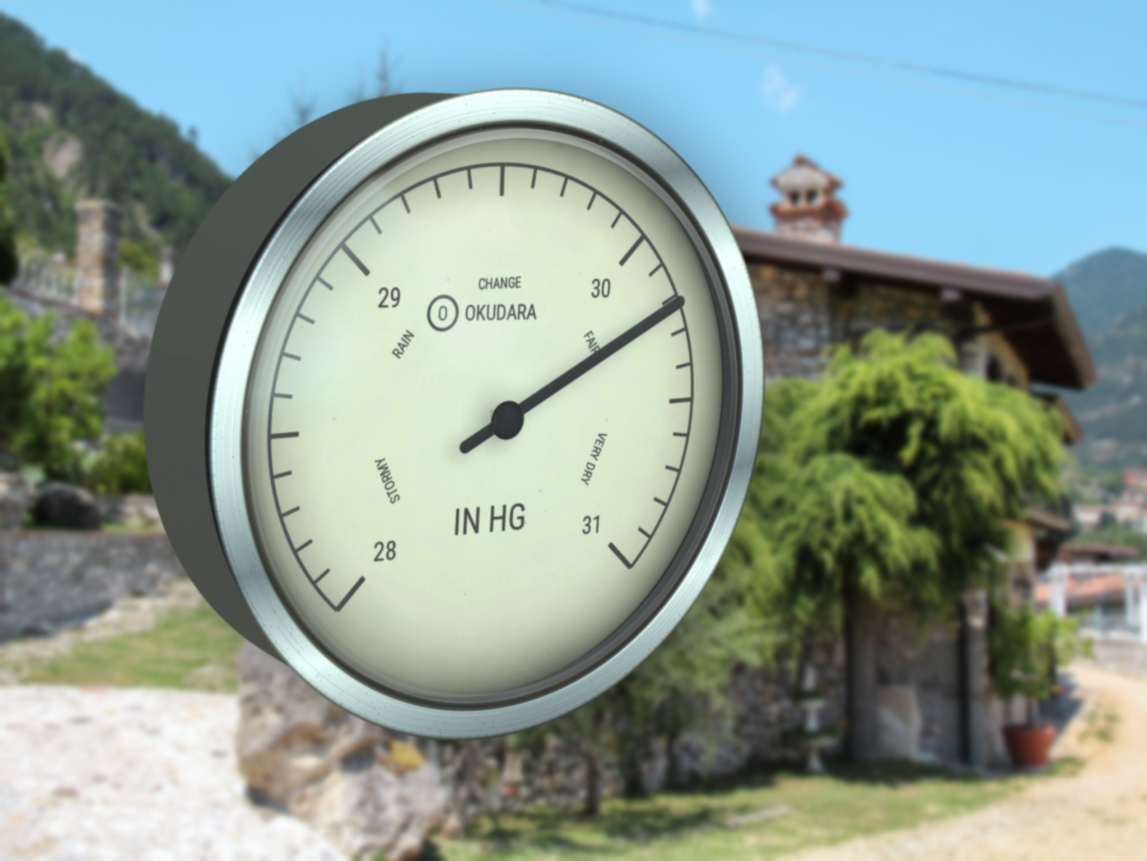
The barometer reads 30.2 inHg
